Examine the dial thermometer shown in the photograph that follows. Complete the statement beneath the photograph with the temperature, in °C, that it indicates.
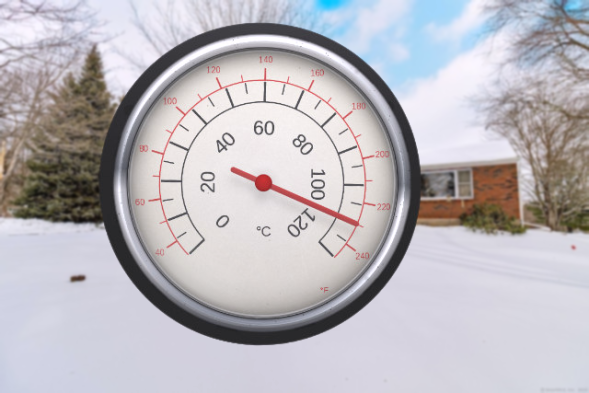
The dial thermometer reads 110 °C
